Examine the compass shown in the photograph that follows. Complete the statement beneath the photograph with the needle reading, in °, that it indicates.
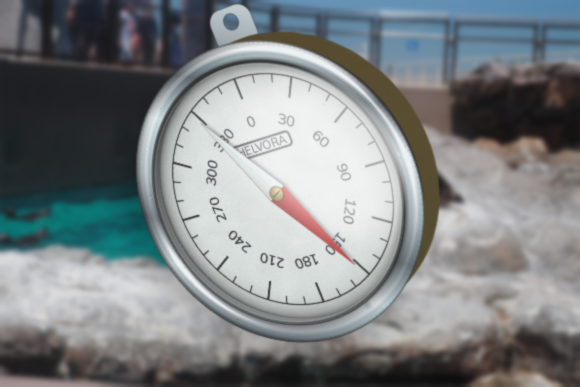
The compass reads 150 °
